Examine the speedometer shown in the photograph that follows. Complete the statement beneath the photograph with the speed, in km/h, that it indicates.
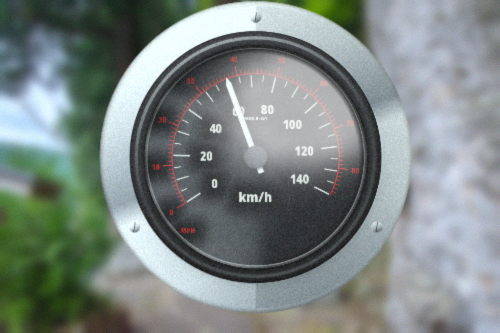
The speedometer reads 60 km/h
